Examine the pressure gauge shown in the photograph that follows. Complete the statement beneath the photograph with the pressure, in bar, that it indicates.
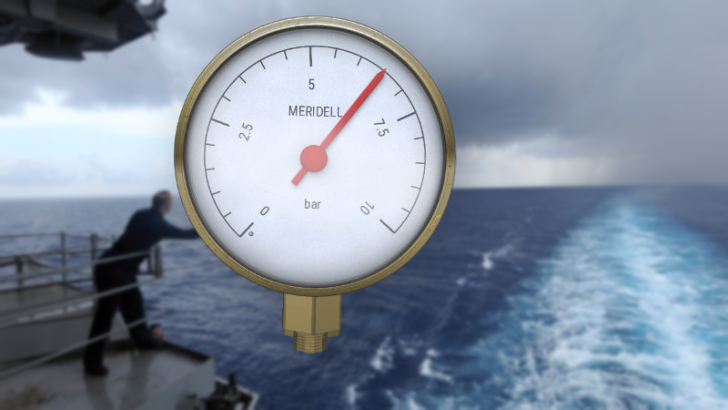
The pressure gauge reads 6.5 bar
